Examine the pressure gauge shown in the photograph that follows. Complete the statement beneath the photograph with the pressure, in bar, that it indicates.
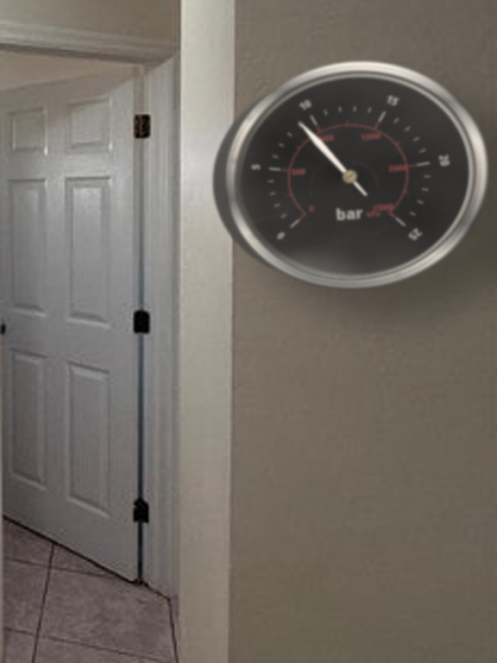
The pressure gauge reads 9 bar
